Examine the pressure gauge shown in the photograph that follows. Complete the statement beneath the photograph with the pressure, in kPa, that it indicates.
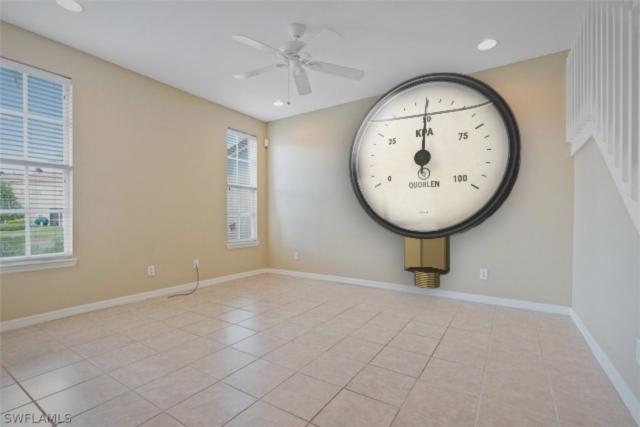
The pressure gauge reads 50 kPa
